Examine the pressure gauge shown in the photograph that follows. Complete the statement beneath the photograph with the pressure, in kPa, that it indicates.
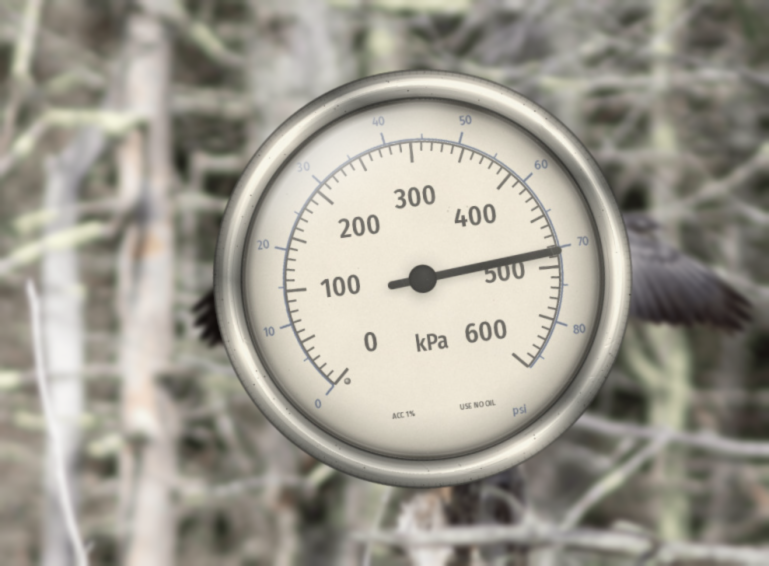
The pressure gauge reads 485 kPa
